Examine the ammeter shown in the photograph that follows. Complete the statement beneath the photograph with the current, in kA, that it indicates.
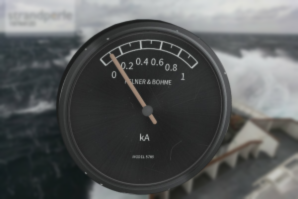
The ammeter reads 0.1 kA
